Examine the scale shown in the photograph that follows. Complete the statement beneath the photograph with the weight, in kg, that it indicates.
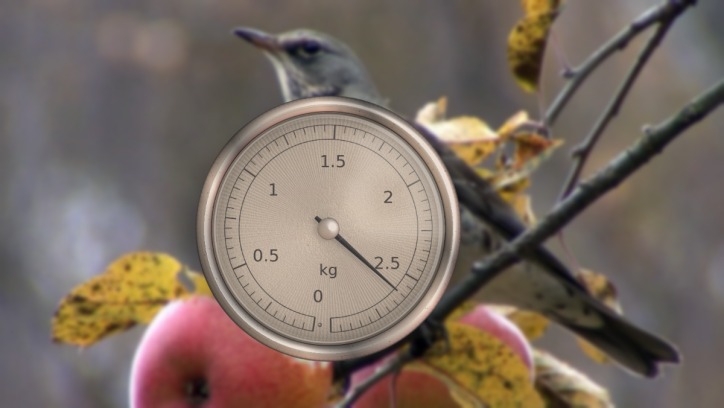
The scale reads 2.6 kg
